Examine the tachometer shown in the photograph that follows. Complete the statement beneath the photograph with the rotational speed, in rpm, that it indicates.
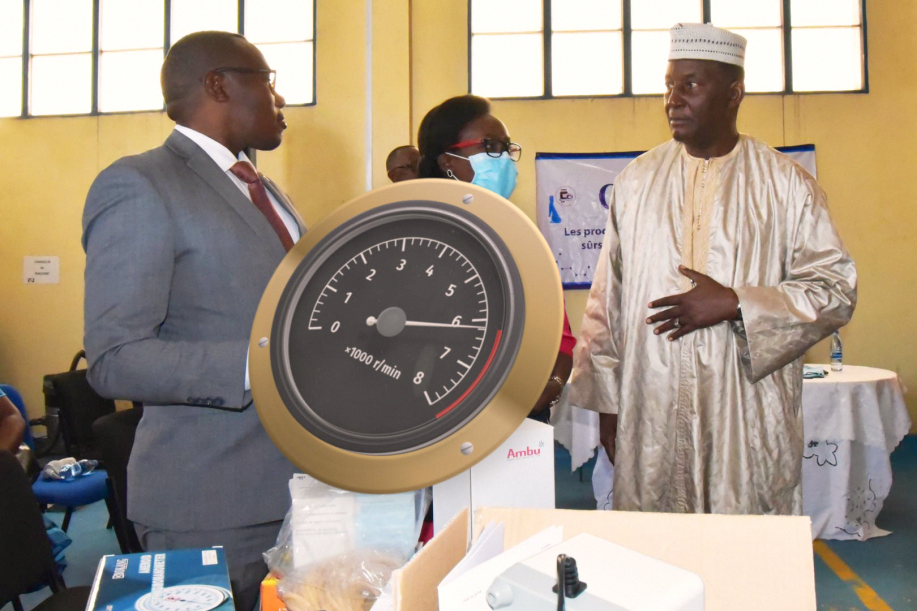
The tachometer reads 6200 rpm
